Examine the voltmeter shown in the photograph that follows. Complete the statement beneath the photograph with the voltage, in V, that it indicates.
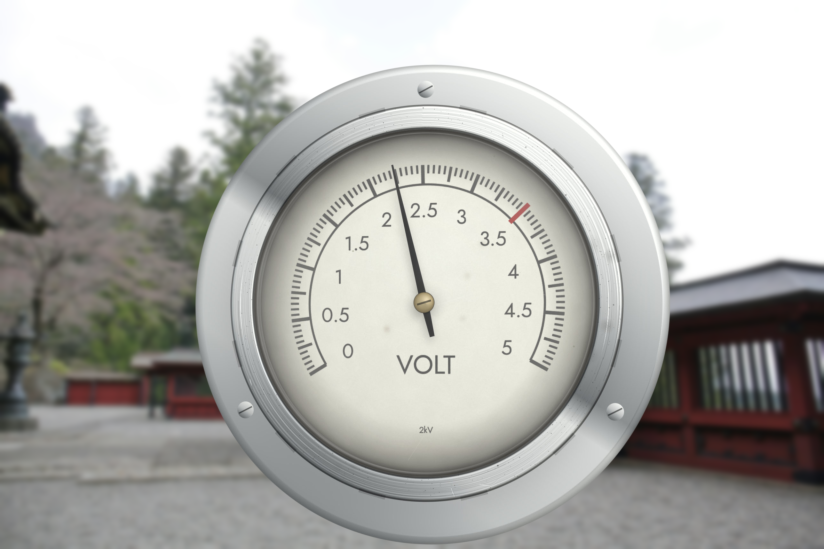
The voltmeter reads 2.25 V
